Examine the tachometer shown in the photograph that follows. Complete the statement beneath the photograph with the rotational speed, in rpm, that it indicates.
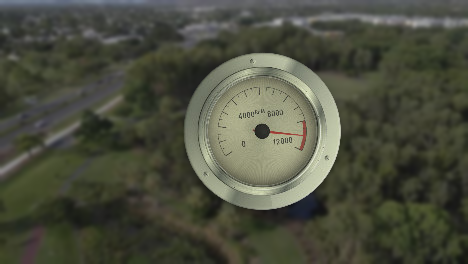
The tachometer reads 11000 rpm
